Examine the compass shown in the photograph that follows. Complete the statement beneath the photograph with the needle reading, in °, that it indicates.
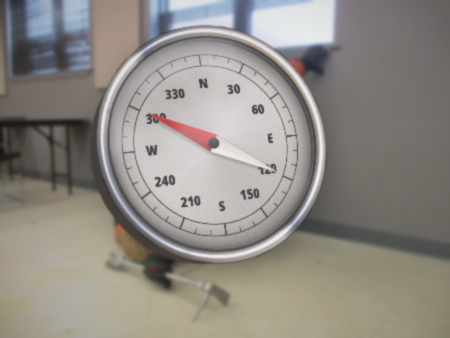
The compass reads 300 °
